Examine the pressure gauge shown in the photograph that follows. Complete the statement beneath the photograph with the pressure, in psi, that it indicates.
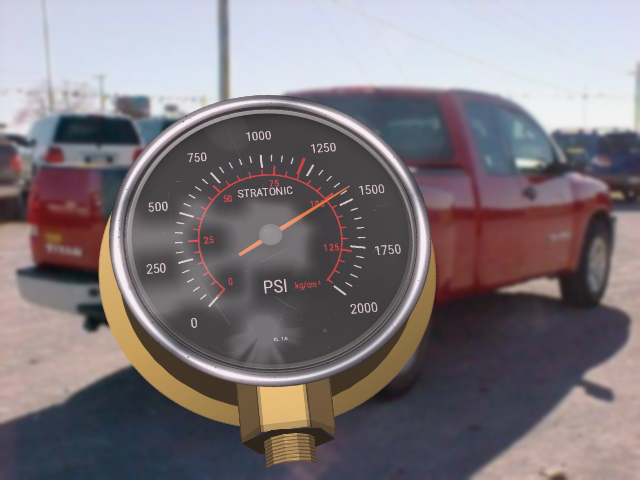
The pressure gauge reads 1450 psi
